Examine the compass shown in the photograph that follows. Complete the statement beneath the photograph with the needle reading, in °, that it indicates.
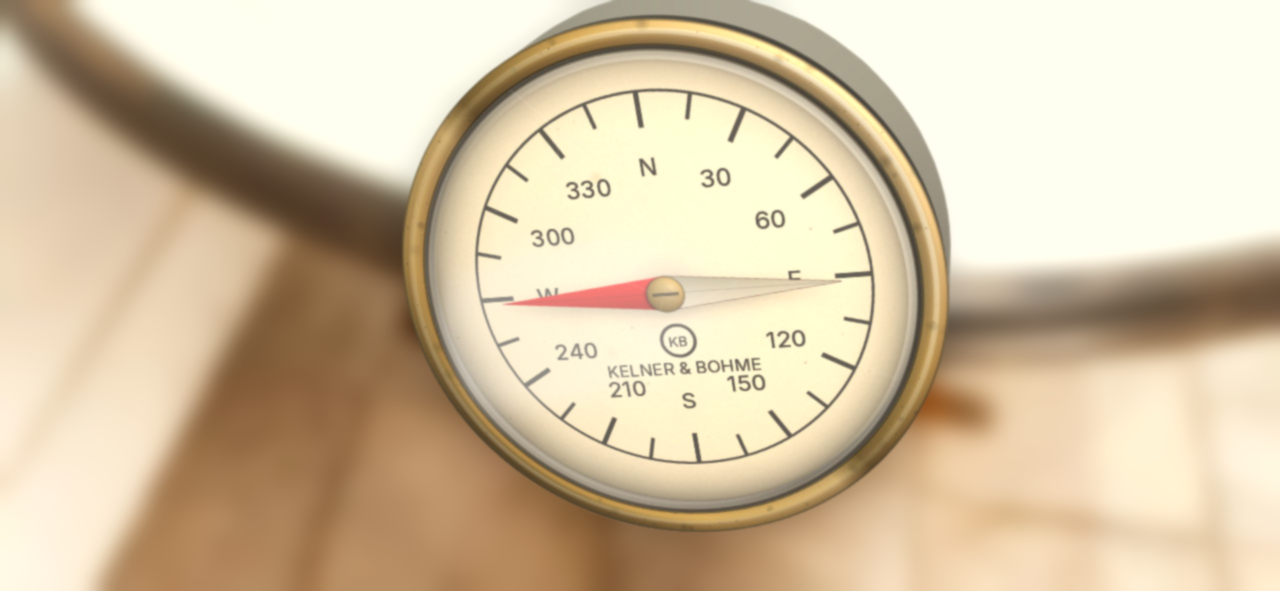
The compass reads 270 °
